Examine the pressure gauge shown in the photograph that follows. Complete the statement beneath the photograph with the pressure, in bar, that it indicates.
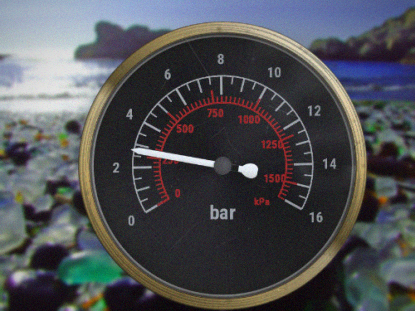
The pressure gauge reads 2.75 bar
